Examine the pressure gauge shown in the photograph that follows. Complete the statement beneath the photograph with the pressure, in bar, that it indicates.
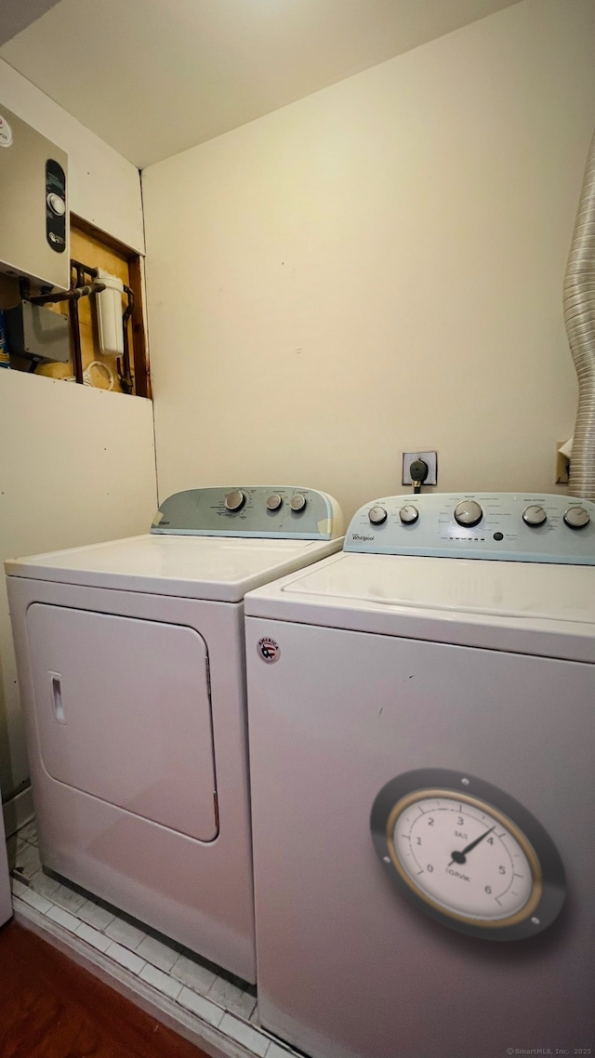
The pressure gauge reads 3.75 bar
